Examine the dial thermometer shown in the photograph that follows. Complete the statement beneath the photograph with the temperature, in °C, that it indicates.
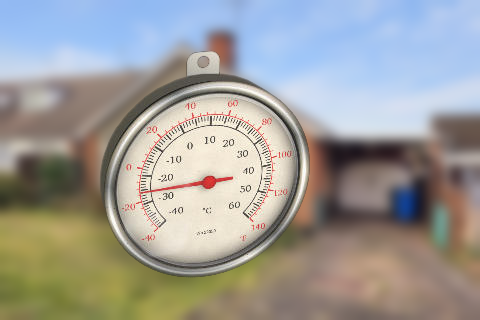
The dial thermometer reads -25 °C
